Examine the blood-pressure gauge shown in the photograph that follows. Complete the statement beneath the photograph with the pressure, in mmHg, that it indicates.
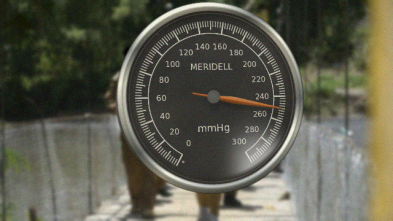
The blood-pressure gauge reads 250 mmHg
